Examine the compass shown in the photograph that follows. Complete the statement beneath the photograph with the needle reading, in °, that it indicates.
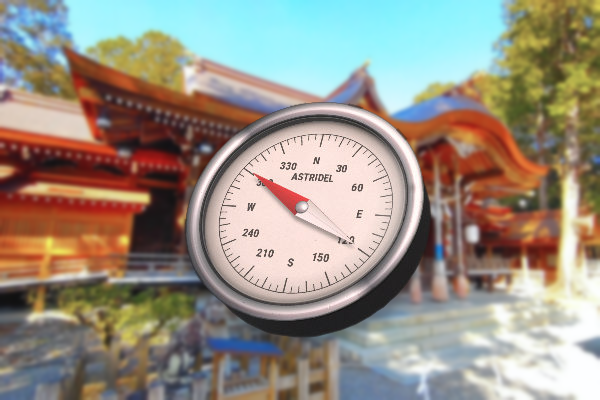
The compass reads 300 °
